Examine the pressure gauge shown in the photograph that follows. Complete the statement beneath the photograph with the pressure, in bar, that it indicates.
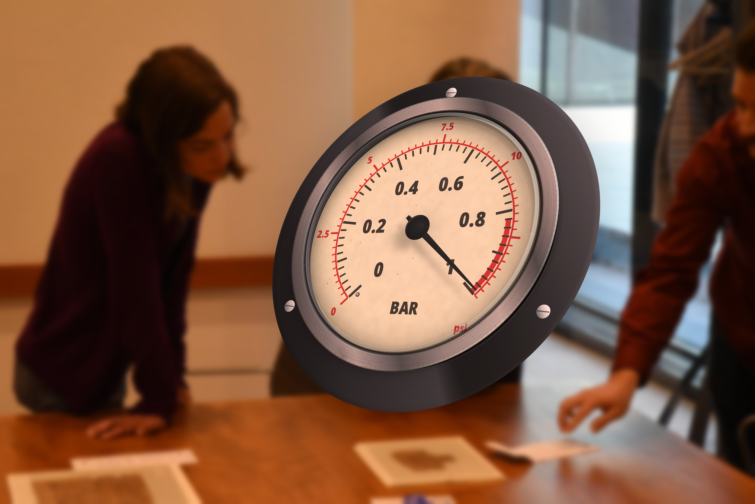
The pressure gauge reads 0.99 bar
